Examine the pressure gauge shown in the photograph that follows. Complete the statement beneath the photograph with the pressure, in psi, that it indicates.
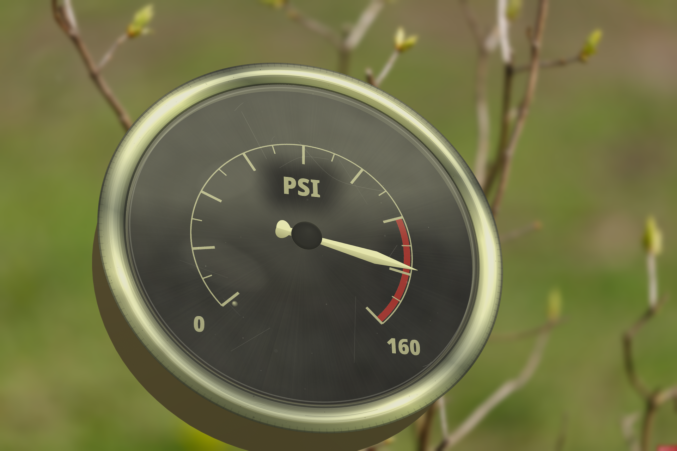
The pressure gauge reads 140 psi
